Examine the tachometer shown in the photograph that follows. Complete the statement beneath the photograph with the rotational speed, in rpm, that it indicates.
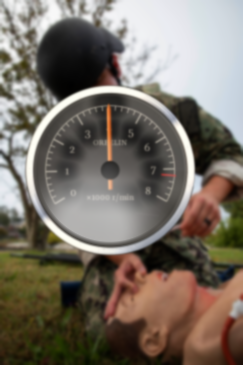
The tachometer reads 4000 rpm
